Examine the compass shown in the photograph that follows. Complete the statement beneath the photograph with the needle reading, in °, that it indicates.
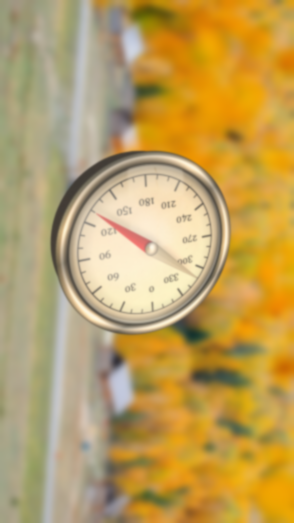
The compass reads 130 °
